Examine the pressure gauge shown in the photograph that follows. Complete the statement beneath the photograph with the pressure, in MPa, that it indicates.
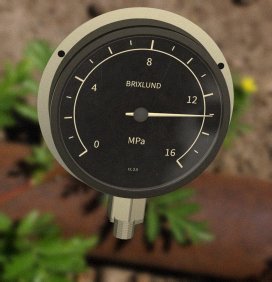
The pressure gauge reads 13 MPa
